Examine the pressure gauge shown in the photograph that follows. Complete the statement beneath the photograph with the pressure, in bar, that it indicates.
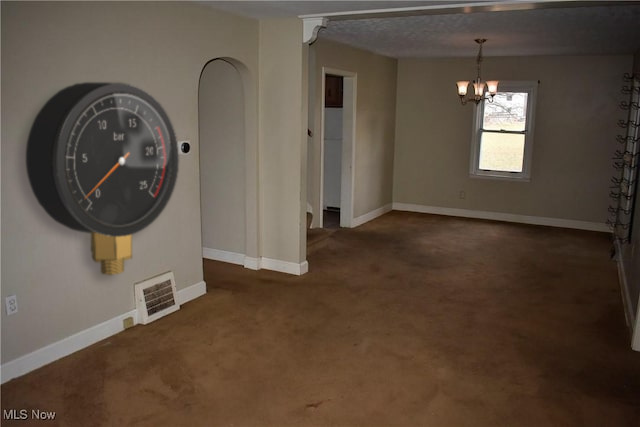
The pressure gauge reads 1 bar
